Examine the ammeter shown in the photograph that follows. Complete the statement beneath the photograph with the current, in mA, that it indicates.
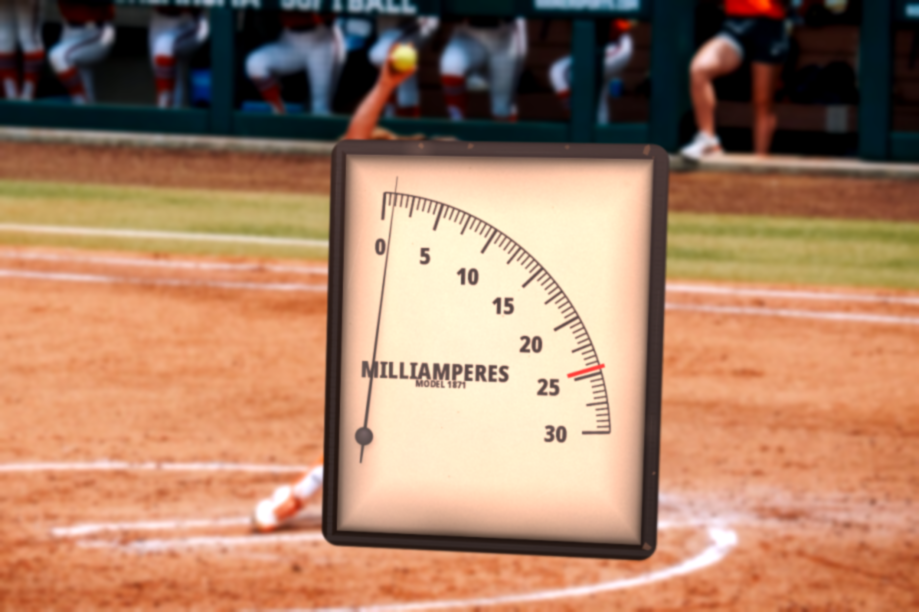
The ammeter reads 1 mA
